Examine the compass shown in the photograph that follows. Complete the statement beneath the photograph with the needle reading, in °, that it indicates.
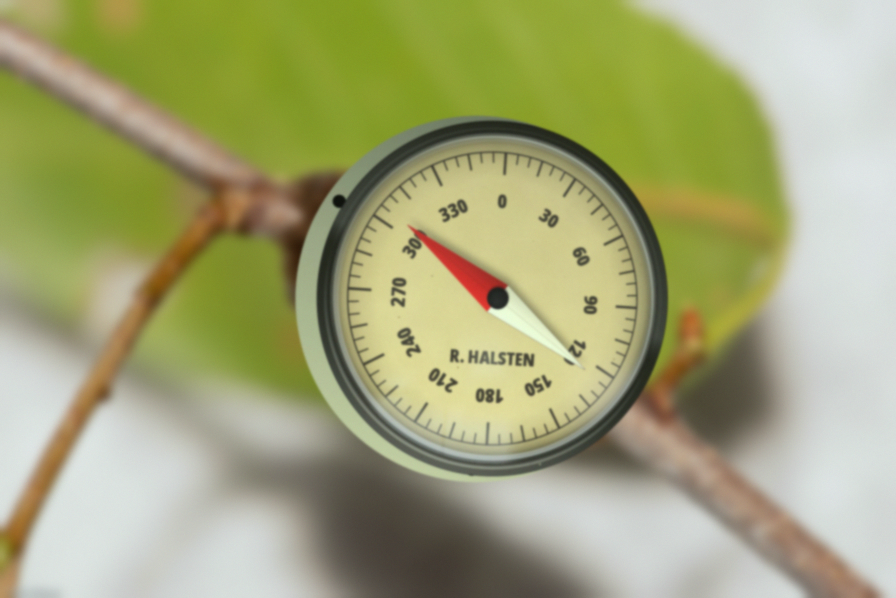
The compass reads 305 °
